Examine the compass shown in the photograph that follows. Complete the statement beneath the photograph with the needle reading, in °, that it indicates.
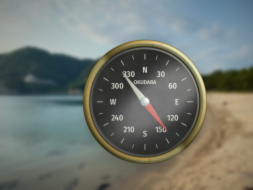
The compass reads 142.5 °
